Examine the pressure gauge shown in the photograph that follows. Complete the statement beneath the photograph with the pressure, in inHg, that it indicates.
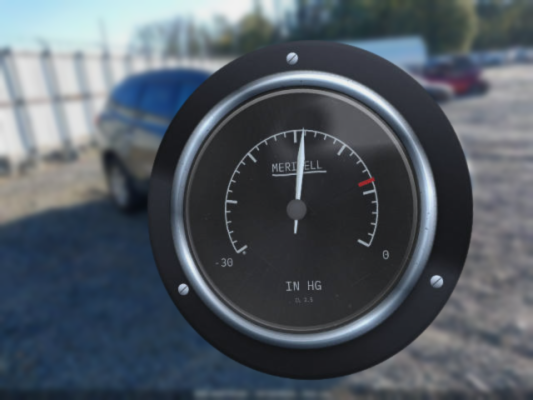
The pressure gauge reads -14 inHg
